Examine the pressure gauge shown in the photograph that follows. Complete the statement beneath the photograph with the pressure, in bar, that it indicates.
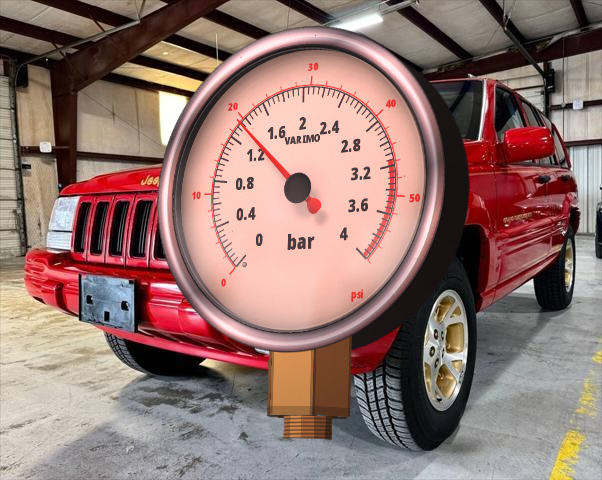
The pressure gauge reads 1.35 bar
